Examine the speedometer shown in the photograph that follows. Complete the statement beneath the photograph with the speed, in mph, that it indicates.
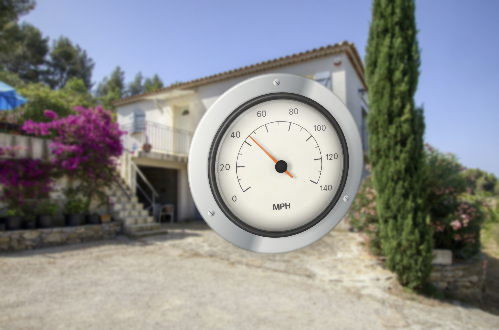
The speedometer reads 45 mph
